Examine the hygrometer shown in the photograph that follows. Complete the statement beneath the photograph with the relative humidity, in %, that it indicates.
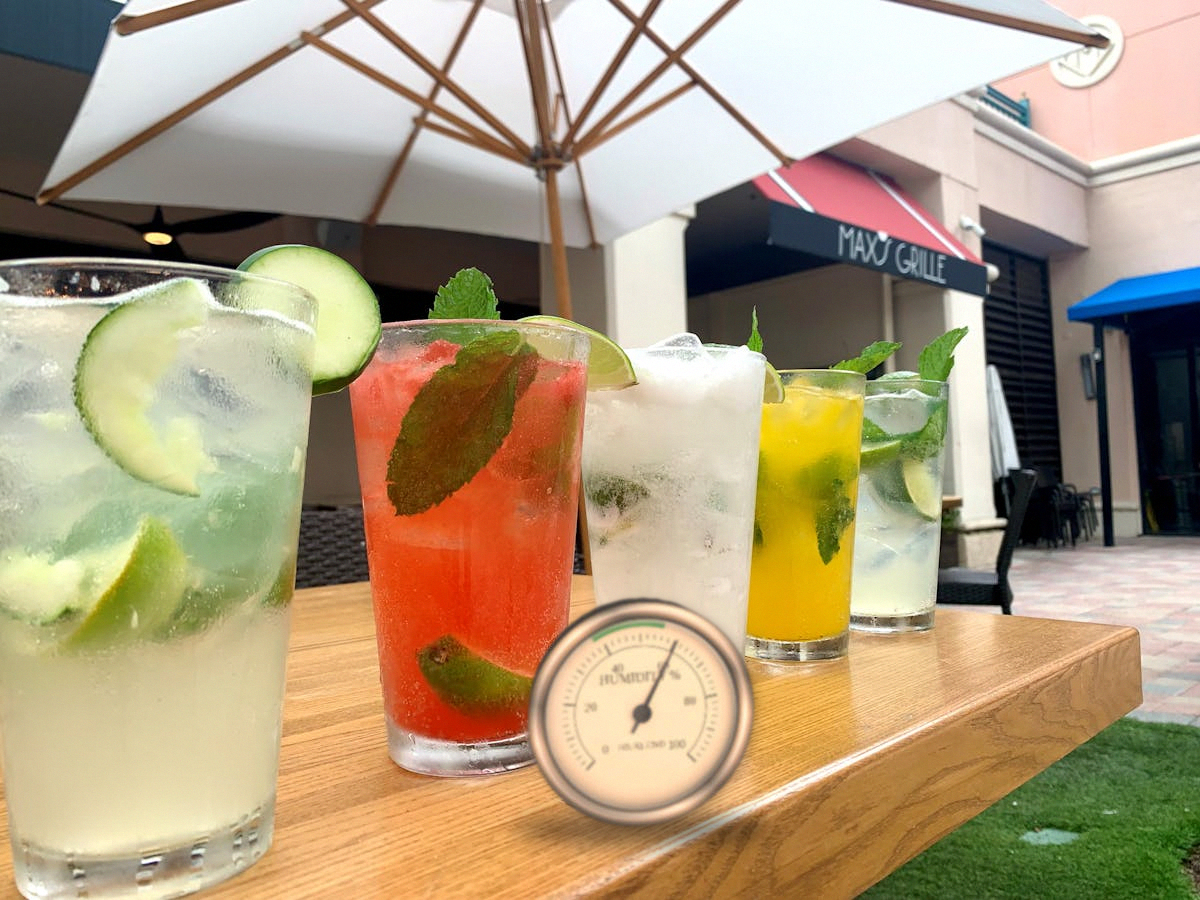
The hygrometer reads 60 %
